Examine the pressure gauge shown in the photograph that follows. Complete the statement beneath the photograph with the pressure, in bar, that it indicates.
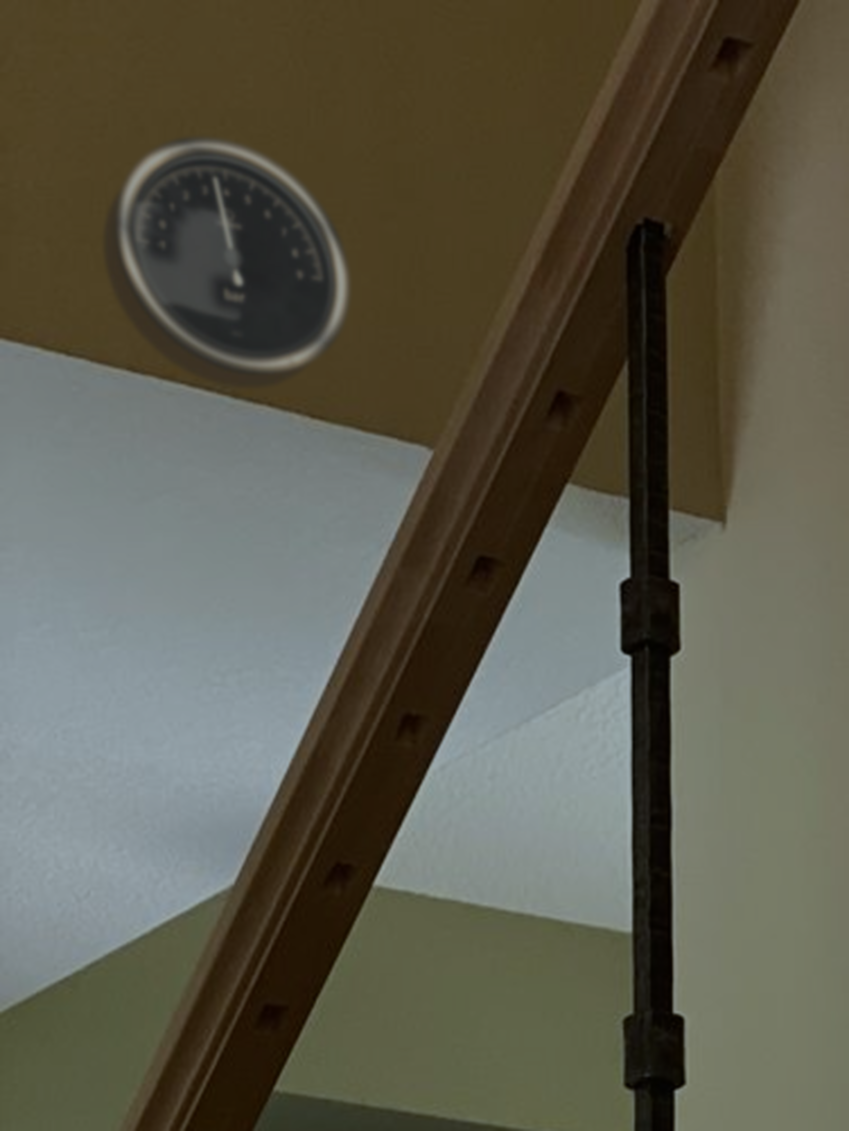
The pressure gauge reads 3.5 bar
